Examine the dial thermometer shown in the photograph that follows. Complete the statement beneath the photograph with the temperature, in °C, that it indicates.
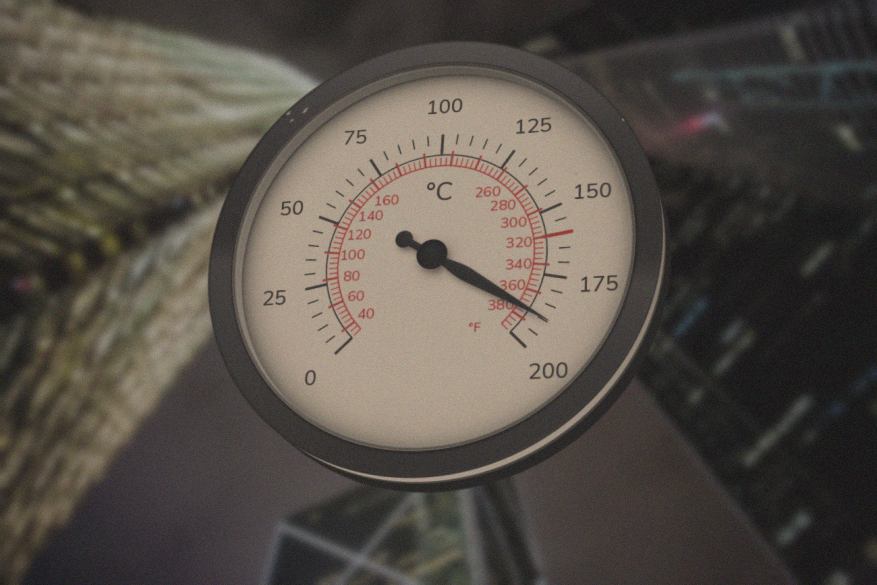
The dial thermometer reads 190 °C
